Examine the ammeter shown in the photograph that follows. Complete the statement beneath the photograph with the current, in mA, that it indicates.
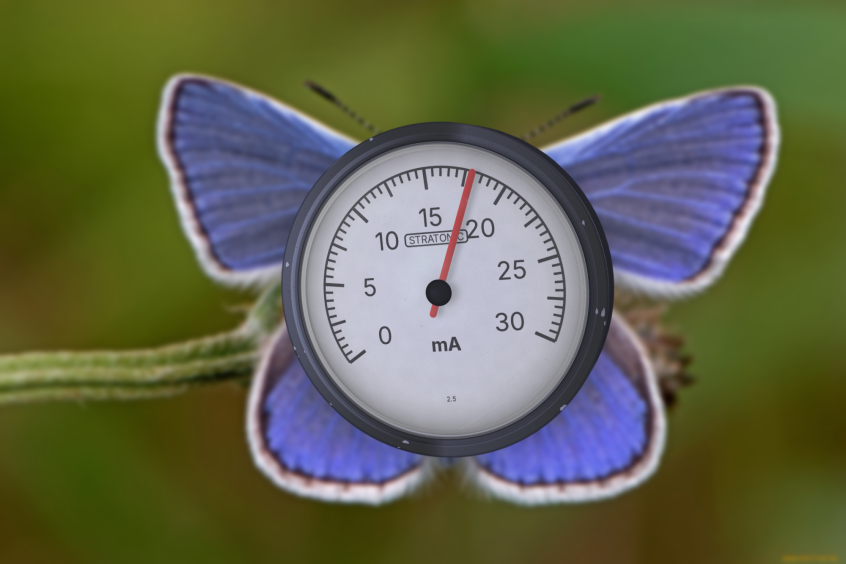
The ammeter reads 18 mA
